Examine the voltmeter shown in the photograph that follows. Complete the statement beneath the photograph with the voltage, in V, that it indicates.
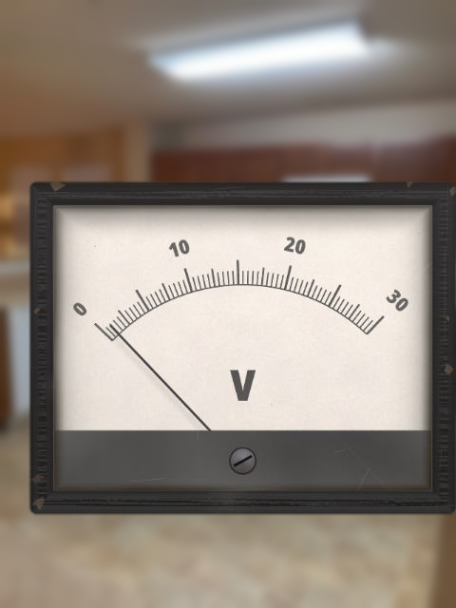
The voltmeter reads 1 V
